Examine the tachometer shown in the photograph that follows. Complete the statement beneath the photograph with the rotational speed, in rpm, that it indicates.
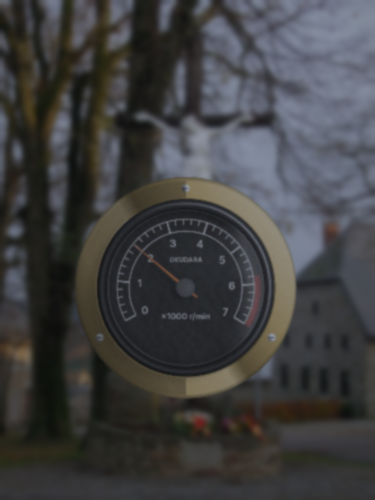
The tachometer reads 2000 rpm
